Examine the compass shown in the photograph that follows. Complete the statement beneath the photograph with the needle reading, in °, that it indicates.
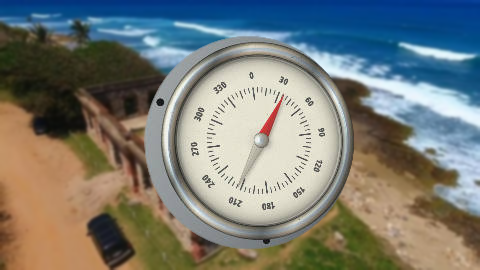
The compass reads 35 °
